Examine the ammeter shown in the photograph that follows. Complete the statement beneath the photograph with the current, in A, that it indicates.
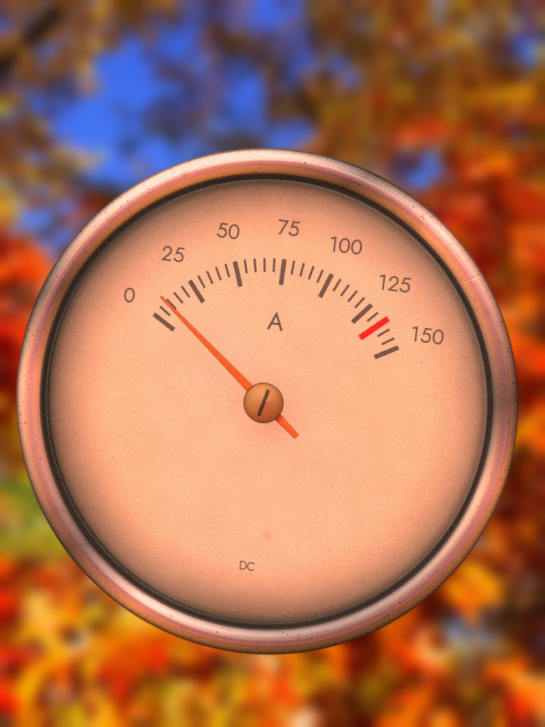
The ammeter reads 10 A
